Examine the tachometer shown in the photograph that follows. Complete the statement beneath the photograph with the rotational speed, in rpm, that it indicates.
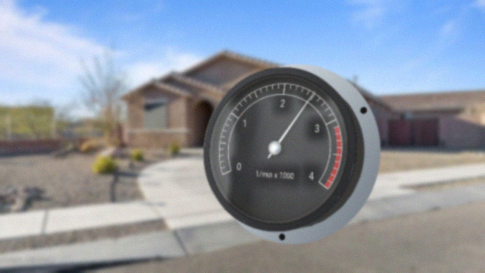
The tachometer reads 2500 rpm
